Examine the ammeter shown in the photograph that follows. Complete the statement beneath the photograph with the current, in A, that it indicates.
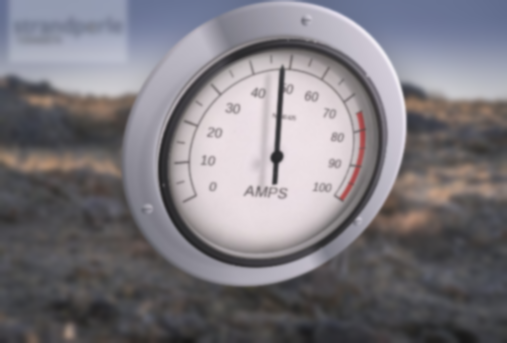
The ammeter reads 47.5 A
